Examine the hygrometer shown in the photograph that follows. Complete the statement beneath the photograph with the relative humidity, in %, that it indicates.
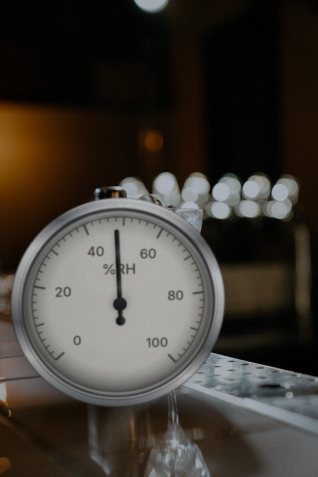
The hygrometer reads 48 %
